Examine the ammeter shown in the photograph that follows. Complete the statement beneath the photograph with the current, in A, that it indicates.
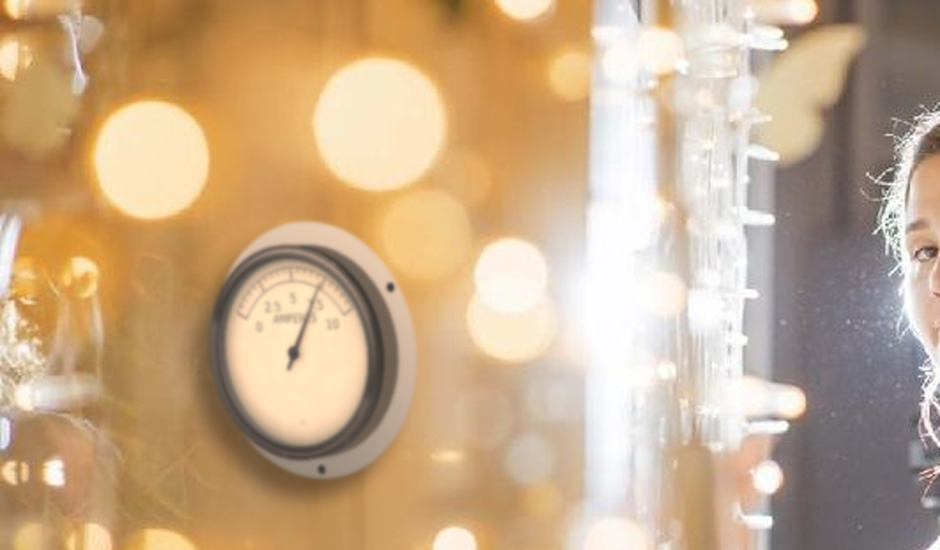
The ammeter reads 7.5 A
